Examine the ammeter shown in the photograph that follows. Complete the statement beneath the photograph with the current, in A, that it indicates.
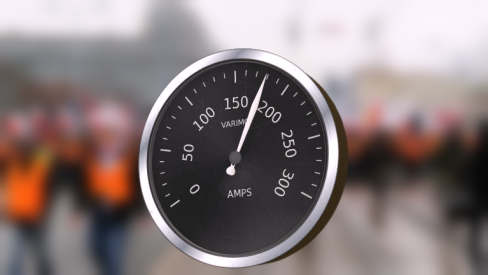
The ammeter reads 180 A
